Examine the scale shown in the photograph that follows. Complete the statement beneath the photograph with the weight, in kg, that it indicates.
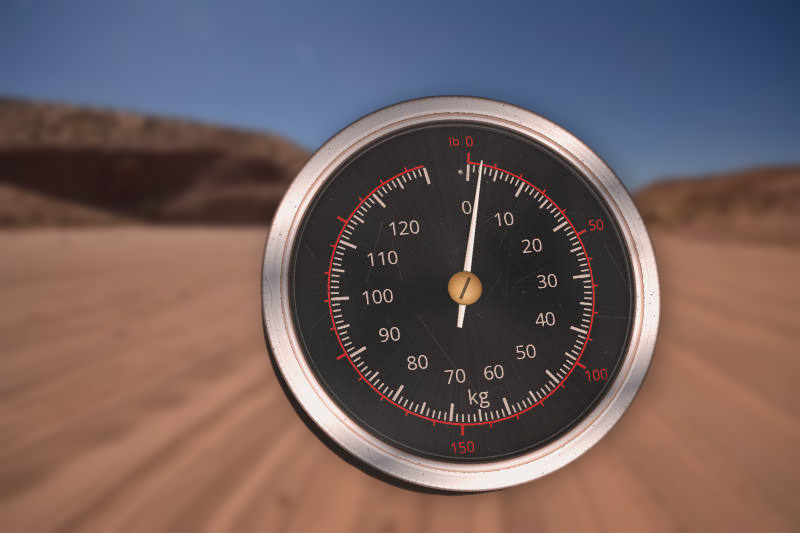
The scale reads 2 kg
